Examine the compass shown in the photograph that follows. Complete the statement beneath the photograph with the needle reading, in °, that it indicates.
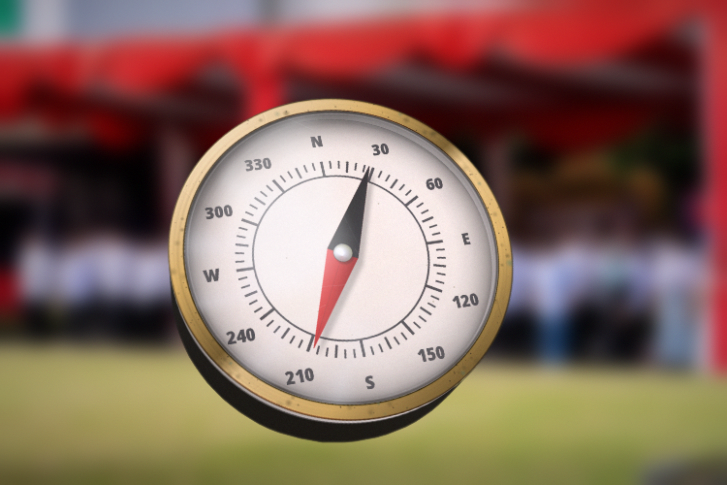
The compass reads 207.5 °
